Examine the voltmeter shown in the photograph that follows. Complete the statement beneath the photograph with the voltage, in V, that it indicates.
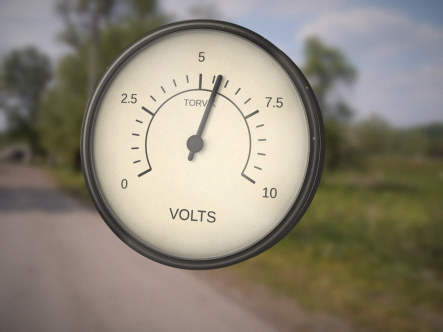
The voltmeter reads 5.75 V
